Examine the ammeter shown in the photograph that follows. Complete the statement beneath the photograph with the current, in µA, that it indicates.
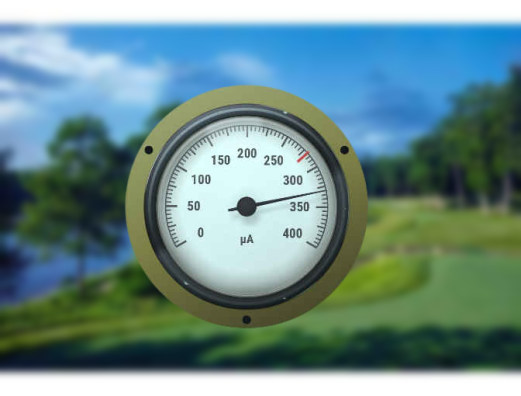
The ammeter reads 330 µA
